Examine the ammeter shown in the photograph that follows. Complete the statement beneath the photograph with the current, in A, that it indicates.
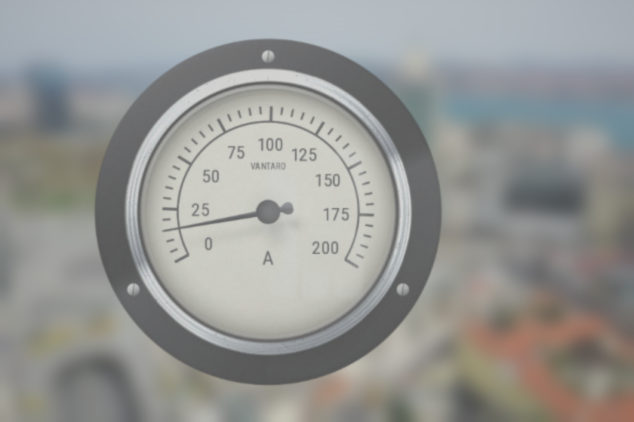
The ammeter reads 15 A
